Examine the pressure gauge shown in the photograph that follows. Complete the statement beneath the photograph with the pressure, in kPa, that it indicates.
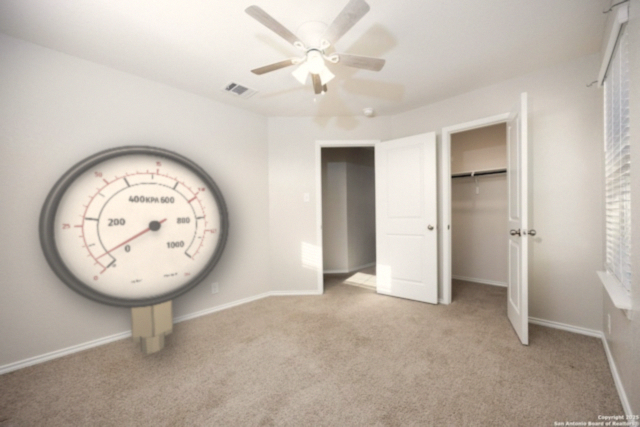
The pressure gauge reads 50 kPa
